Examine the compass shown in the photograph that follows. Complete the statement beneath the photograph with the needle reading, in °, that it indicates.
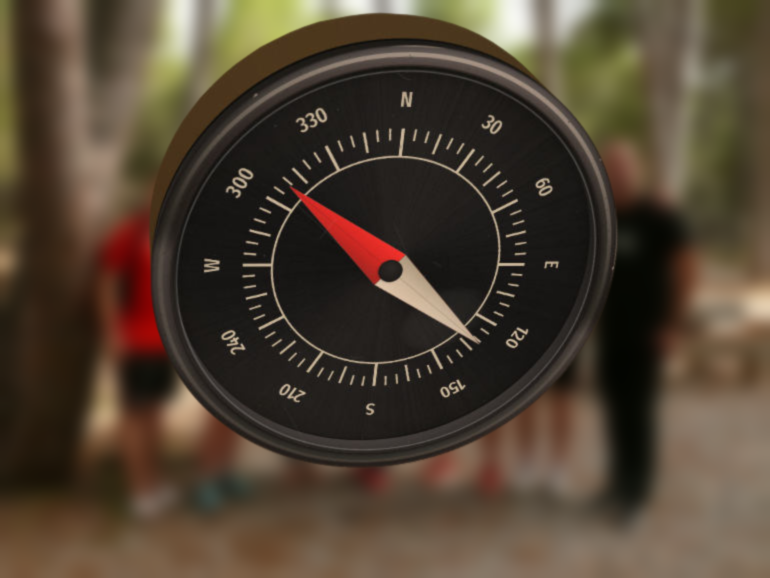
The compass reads 310 °
